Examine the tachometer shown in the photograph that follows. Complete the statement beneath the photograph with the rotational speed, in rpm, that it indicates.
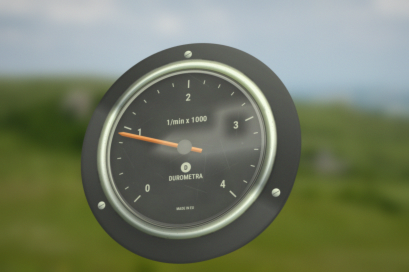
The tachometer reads 900 rpm
